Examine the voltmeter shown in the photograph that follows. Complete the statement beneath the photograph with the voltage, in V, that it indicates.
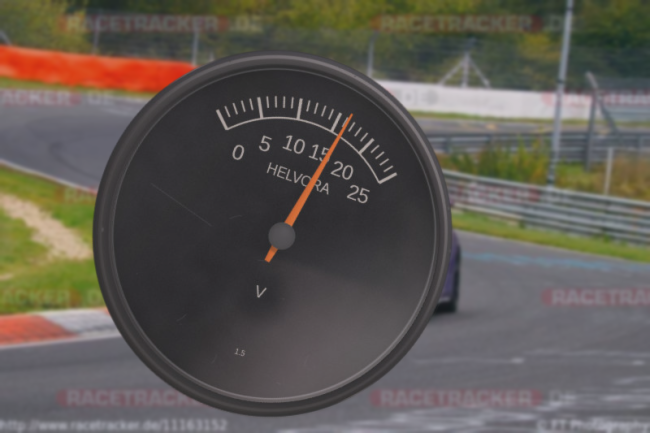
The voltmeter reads 16 V
